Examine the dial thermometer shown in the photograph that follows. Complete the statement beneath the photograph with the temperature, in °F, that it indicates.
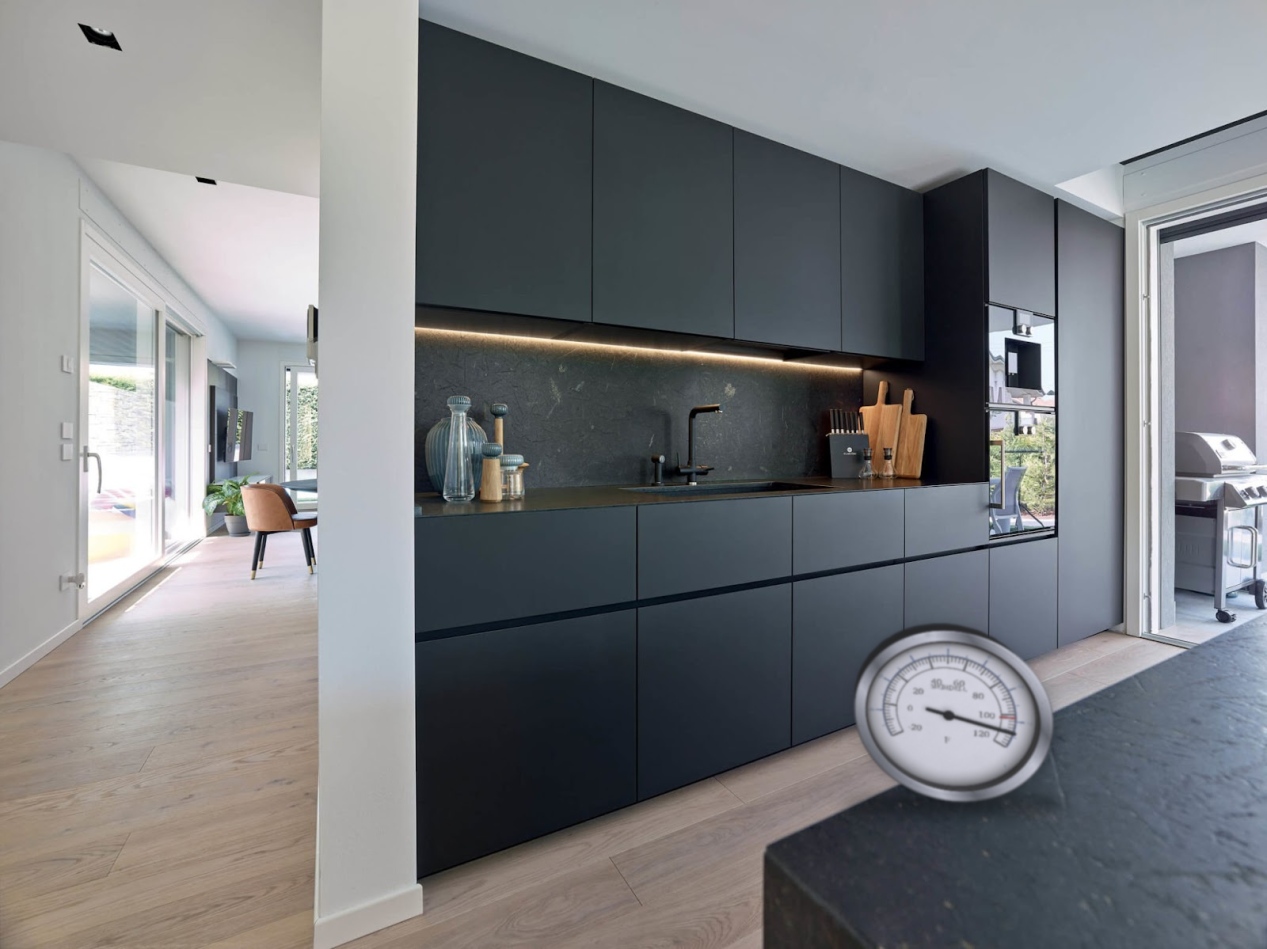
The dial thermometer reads 110 °F
